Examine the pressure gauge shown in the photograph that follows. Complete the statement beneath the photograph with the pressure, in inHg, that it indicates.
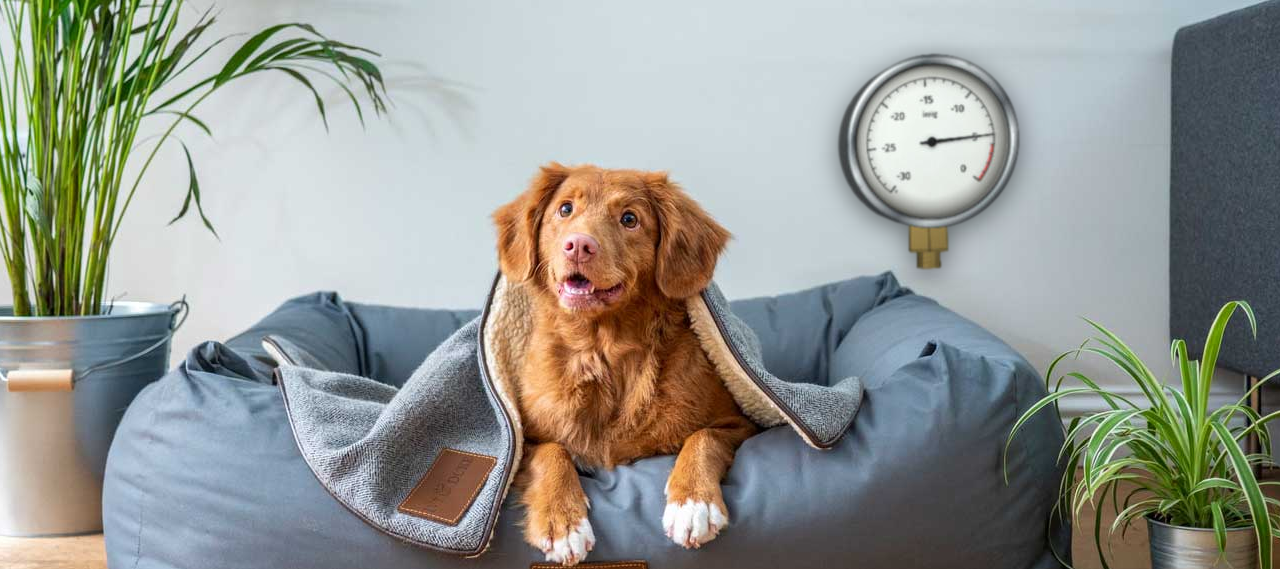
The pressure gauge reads -5 inHg
